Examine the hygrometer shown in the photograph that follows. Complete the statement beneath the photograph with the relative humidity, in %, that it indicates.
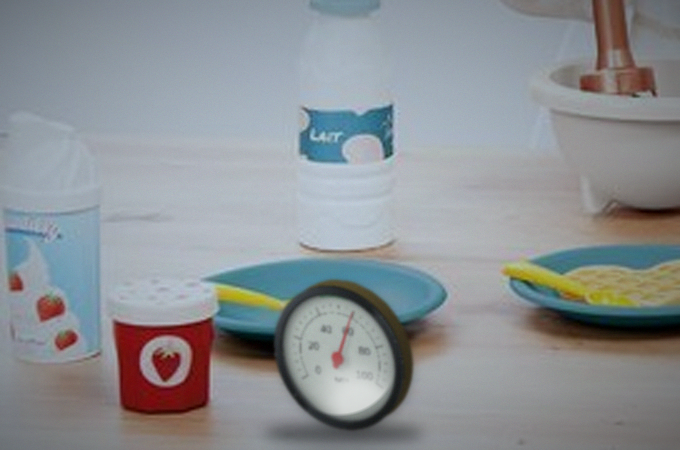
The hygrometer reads 60 %
